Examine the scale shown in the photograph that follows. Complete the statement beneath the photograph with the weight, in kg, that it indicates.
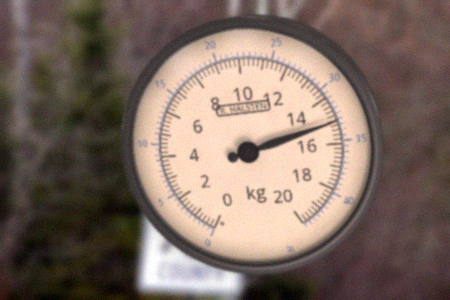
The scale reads 15 kg
